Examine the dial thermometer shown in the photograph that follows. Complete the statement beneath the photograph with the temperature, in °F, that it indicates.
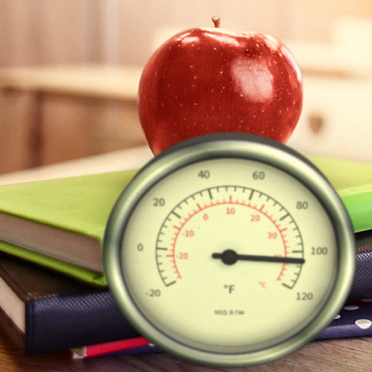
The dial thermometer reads 104 °F
